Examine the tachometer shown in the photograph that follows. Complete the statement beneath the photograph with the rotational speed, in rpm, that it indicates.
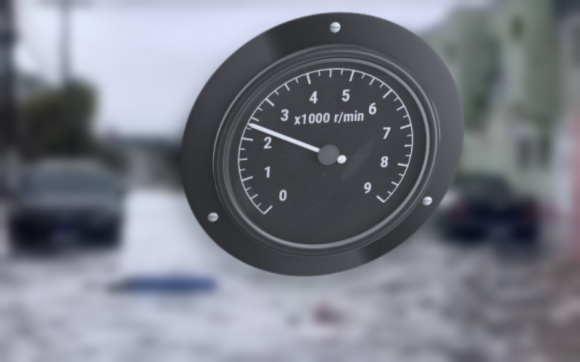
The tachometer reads 2375 rpm
